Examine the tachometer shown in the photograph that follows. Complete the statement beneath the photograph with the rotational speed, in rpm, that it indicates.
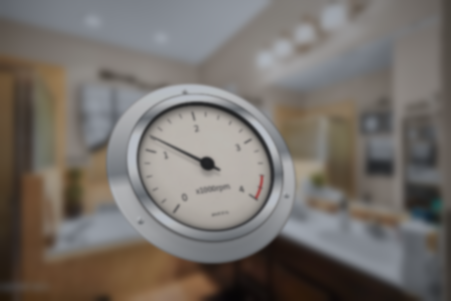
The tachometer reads 1200 rpm
